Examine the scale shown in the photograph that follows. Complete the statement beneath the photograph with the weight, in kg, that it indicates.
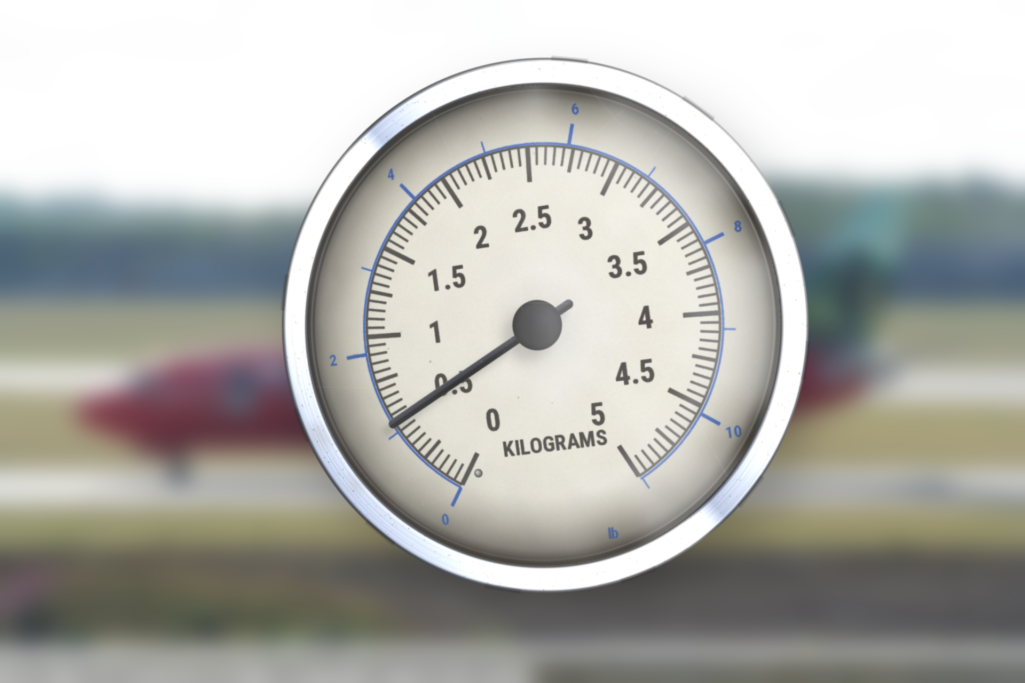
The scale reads 0.5 kg
